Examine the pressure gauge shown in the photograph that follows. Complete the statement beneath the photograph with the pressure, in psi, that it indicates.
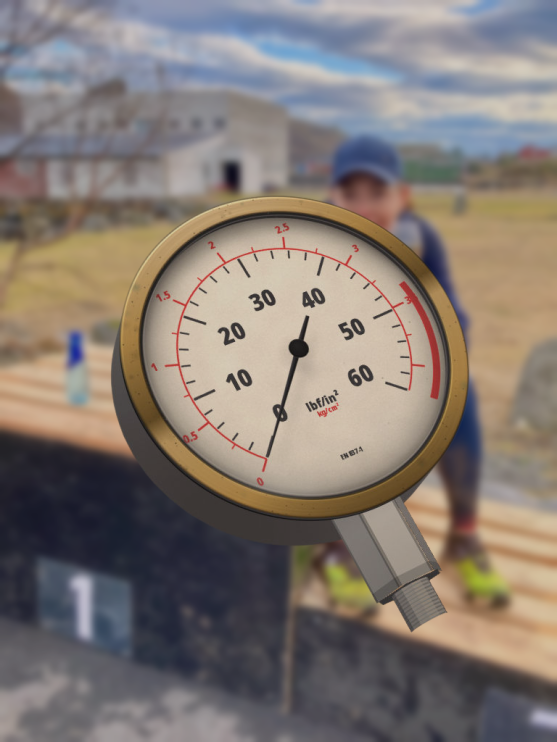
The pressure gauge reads 0 psi
